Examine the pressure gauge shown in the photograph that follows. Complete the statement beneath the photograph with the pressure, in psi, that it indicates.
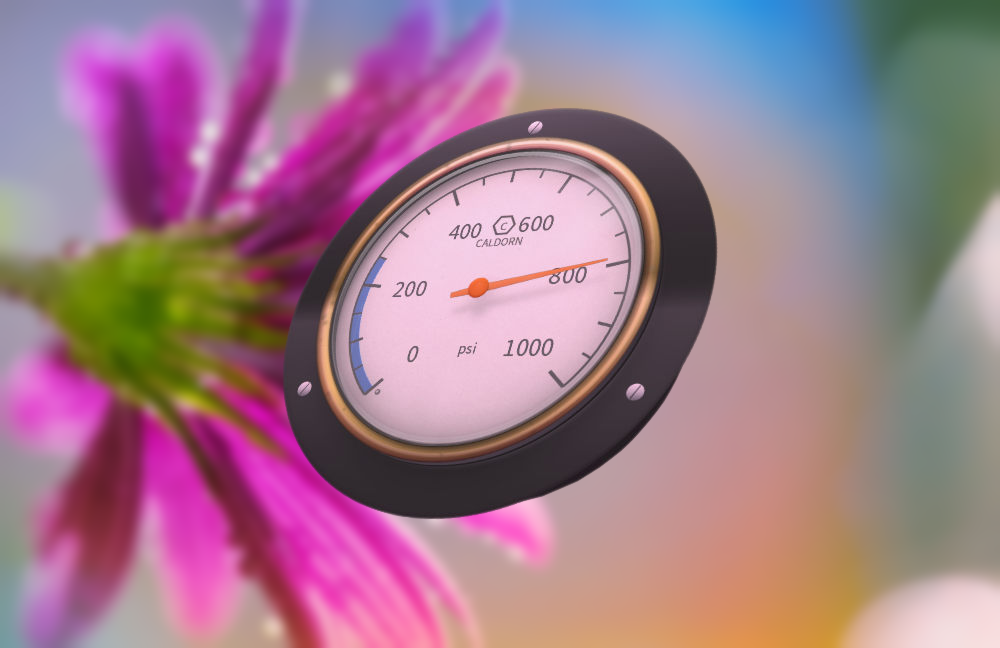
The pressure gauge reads 800 psi
